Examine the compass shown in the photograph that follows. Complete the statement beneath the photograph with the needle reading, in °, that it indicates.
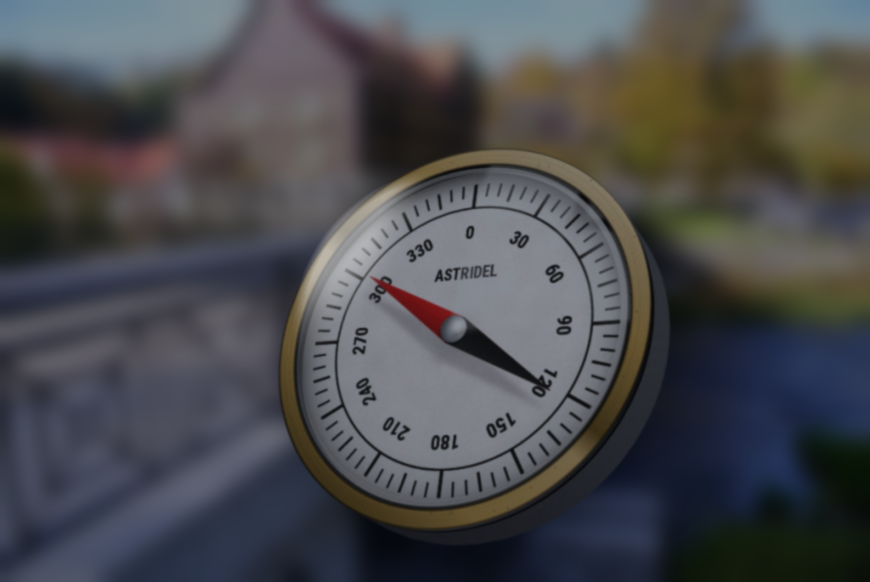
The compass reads 302.5 °
